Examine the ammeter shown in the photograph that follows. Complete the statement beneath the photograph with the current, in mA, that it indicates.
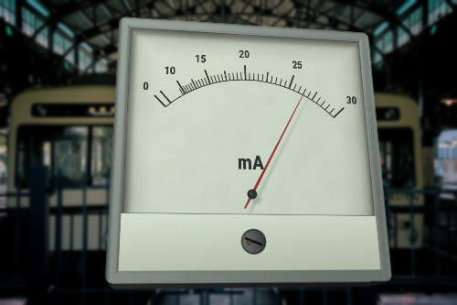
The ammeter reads 26.5 mA
